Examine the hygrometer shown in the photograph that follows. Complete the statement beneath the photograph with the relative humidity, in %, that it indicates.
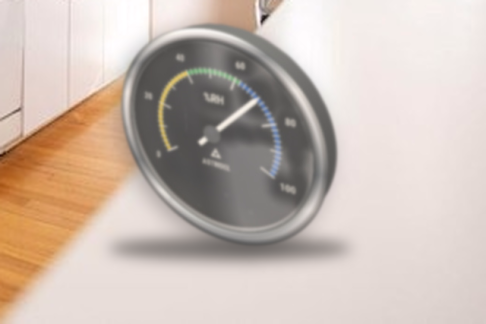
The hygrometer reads 70 %
